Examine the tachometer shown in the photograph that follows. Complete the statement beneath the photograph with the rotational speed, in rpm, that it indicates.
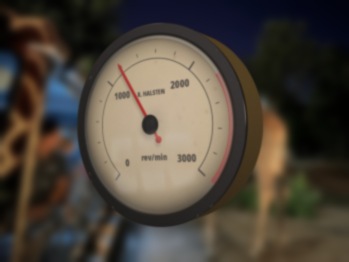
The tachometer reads 1200 rpm
